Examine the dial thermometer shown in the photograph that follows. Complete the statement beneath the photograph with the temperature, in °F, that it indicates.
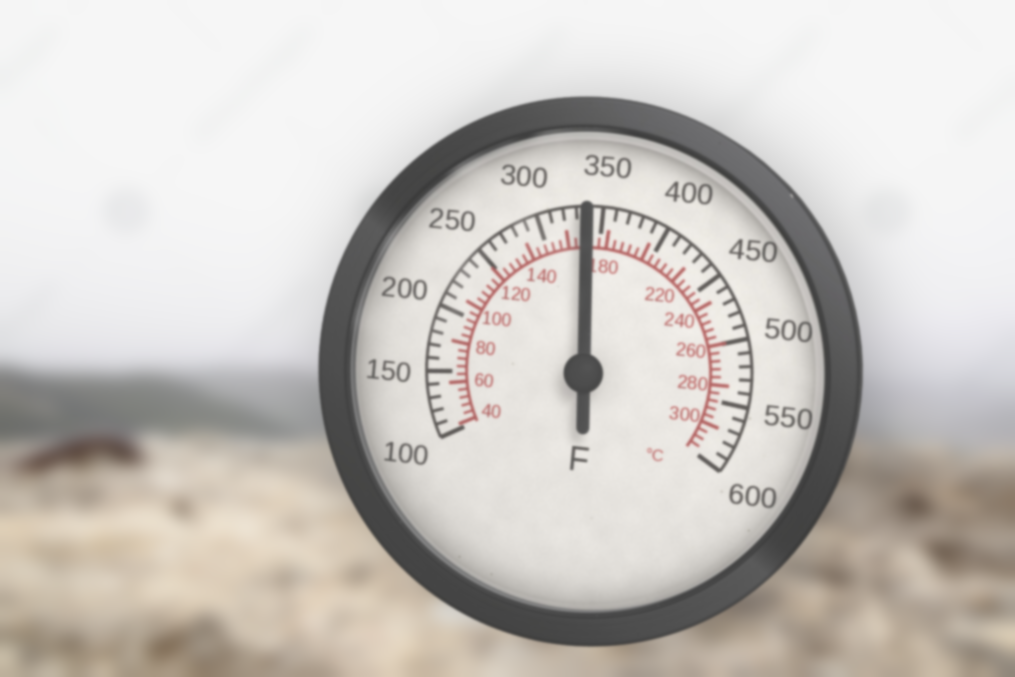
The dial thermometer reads 340 °F
